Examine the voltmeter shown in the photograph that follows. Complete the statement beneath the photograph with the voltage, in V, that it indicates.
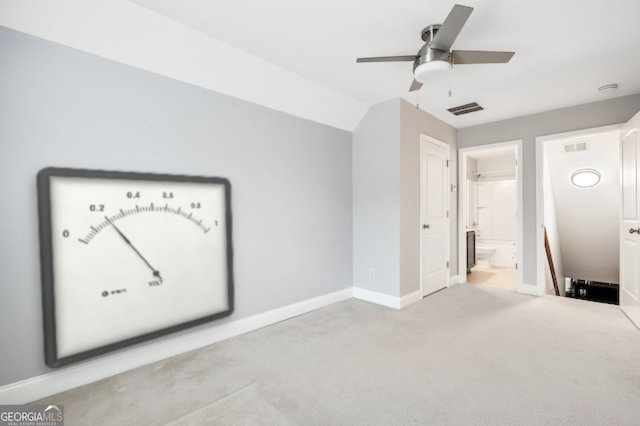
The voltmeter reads 0.2 V
